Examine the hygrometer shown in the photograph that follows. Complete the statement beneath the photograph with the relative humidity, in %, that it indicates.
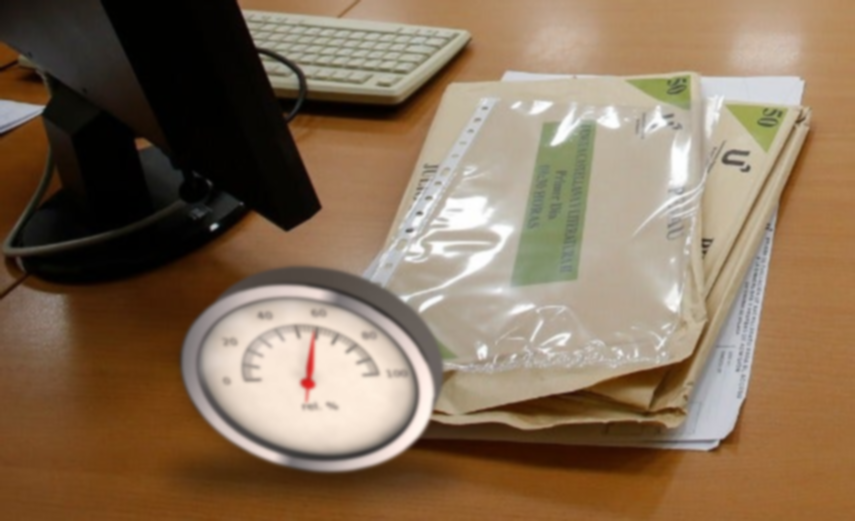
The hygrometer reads 60 %
